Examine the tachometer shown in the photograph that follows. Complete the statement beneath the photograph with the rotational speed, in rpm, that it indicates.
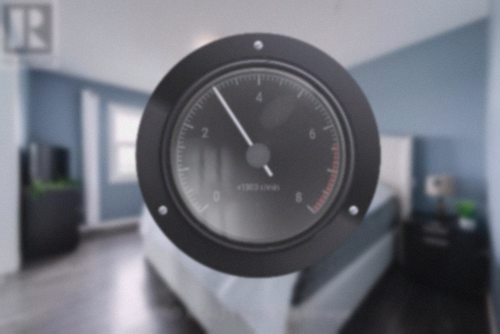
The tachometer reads 3000 rpm
